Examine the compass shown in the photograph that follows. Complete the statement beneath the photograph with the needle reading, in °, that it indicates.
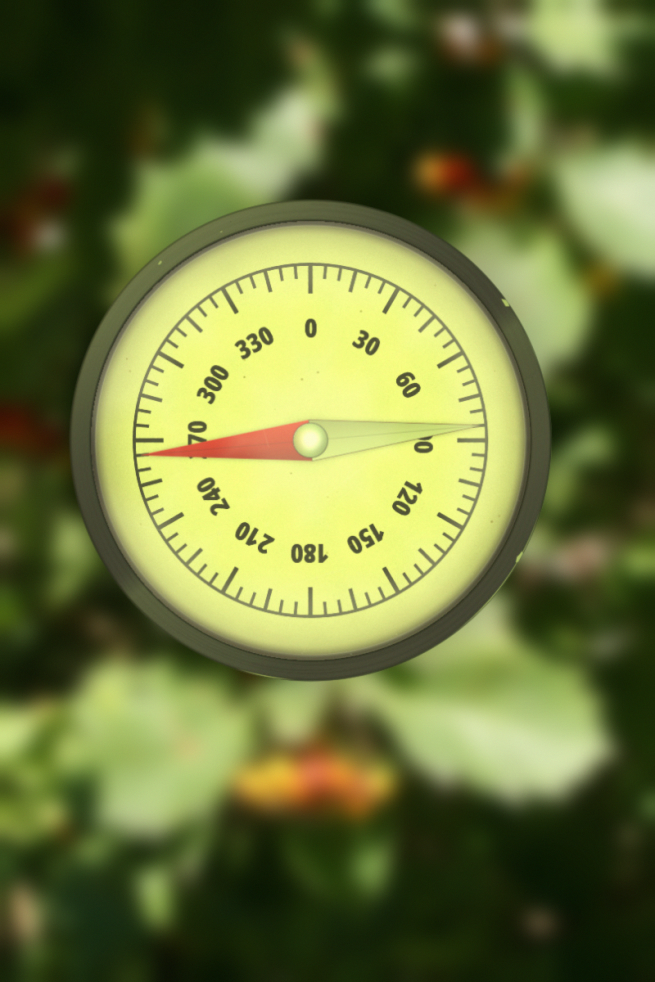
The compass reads 265 °
